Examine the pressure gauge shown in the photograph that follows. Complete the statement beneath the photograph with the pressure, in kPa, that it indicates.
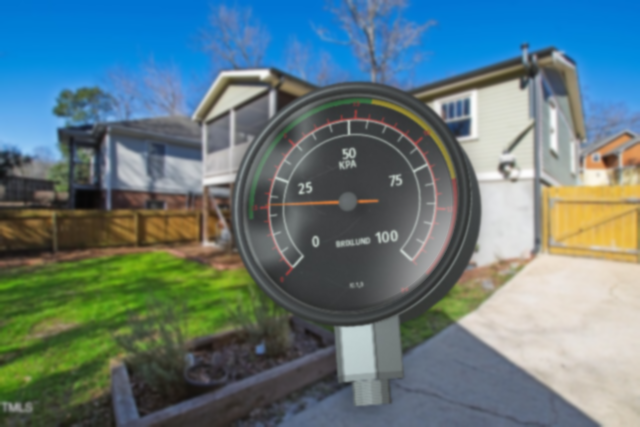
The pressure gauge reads 17.5 kPa
